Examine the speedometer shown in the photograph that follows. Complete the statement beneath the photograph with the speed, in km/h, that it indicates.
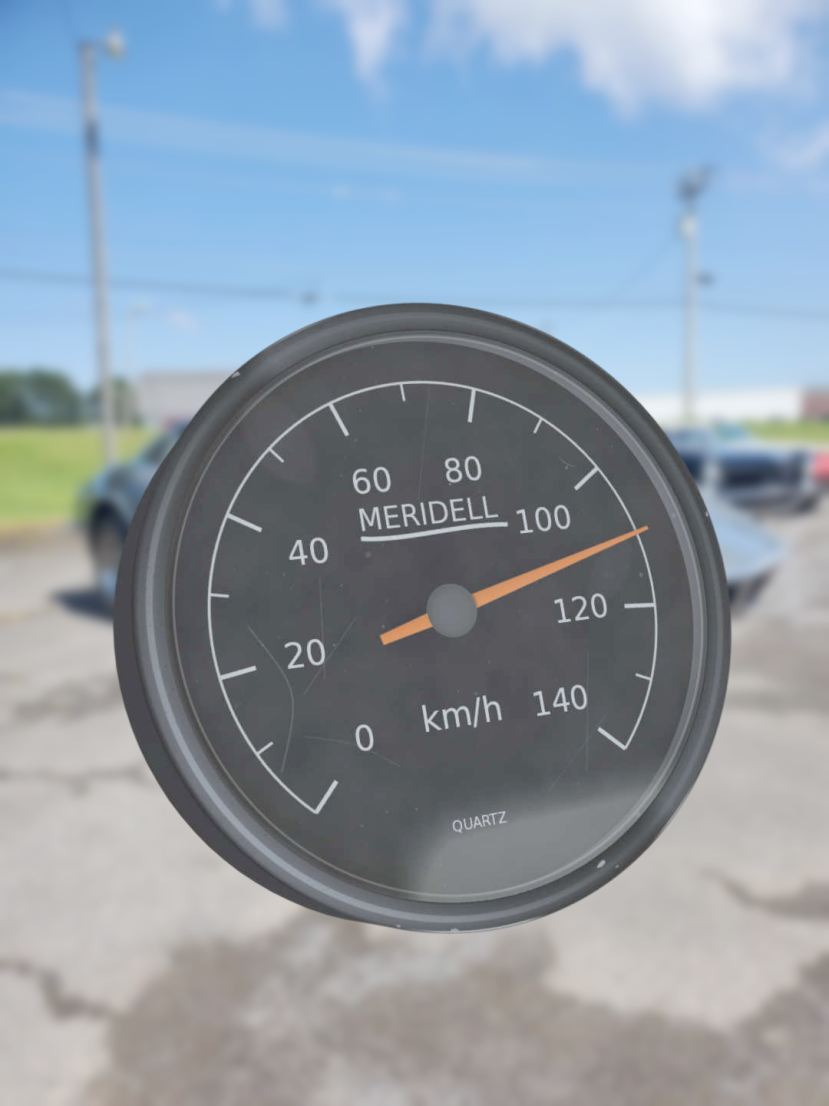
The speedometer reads 110 km/h
